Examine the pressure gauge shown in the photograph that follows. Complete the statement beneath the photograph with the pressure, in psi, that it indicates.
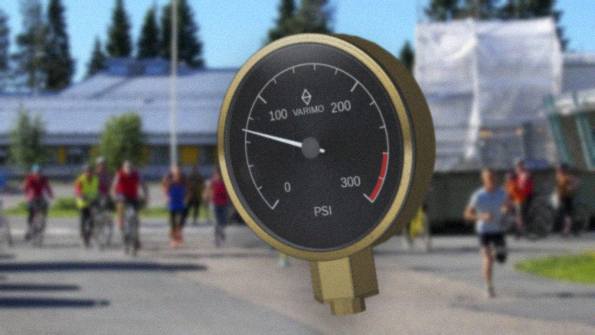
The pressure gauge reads 70 psi
